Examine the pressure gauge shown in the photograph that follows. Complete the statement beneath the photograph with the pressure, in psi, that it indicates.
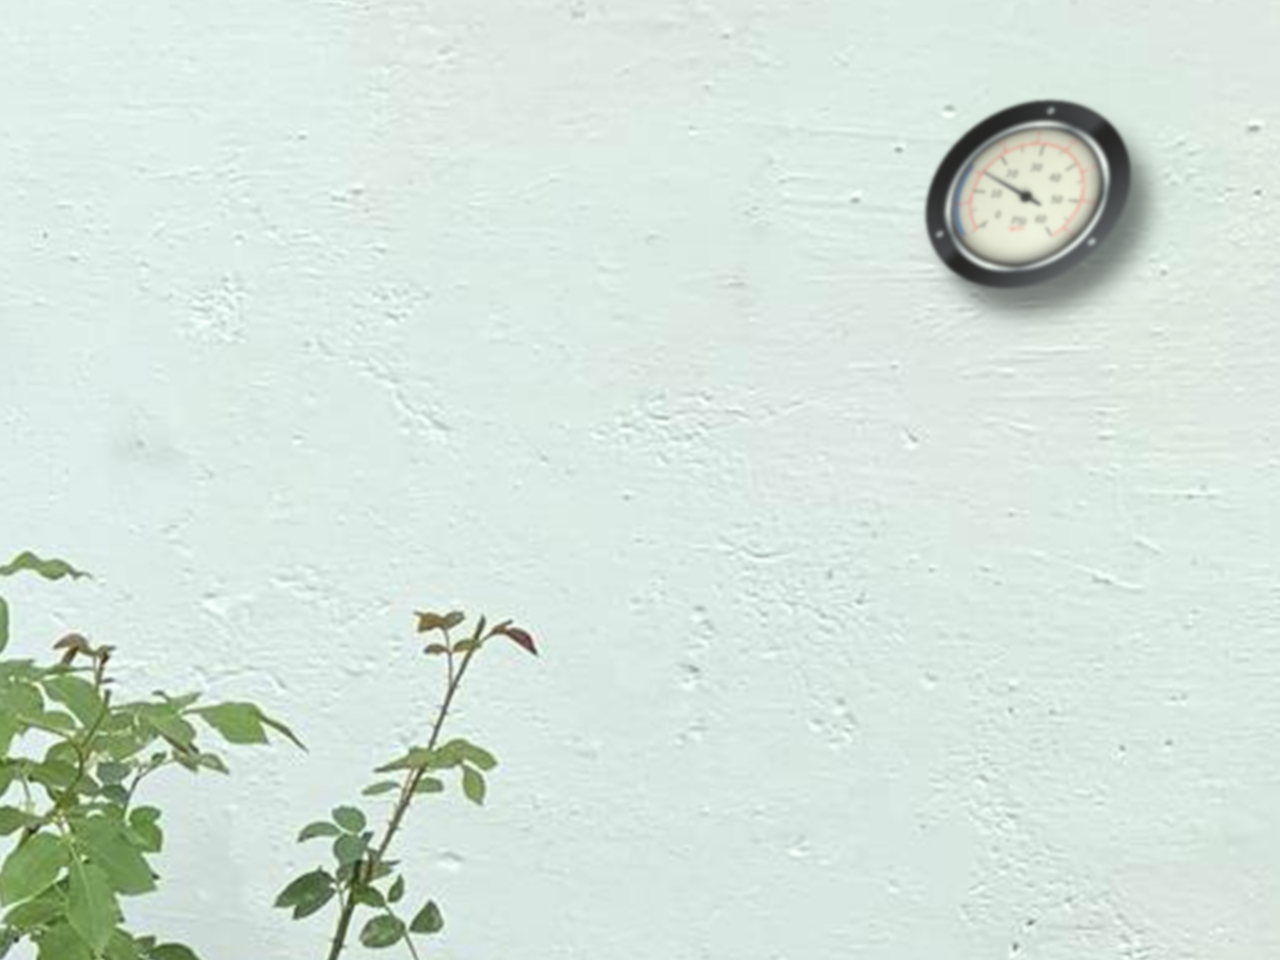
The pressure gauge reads 15 psi
